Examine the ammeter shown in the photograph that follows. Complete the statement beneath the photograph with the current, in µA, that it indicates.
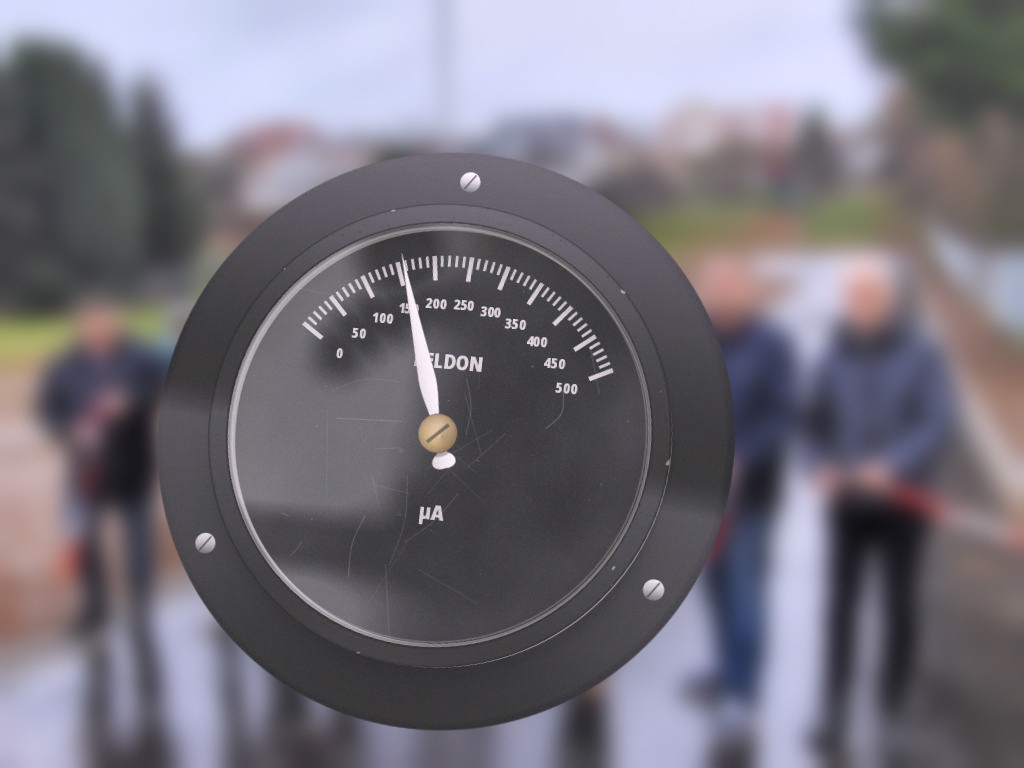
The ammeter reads 160 µA
